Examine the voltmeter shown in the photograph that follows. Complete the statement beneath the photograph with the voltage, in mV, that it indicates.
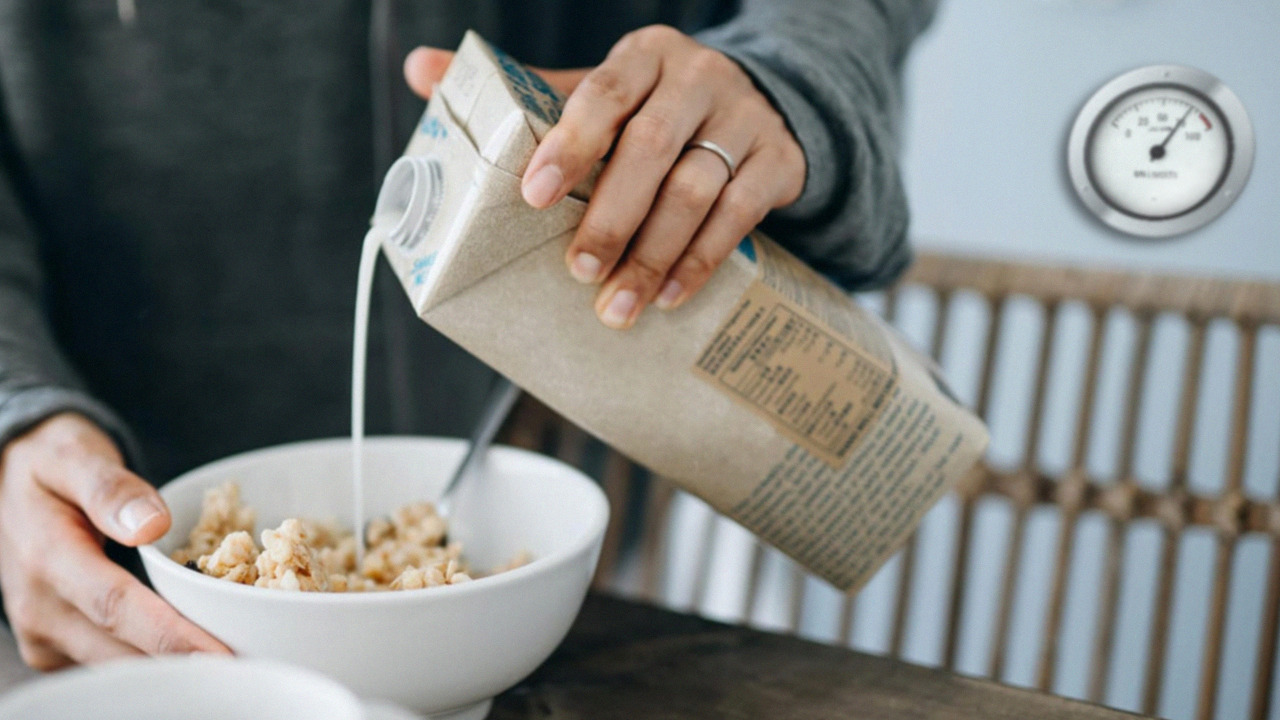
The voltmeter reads 75 mV
